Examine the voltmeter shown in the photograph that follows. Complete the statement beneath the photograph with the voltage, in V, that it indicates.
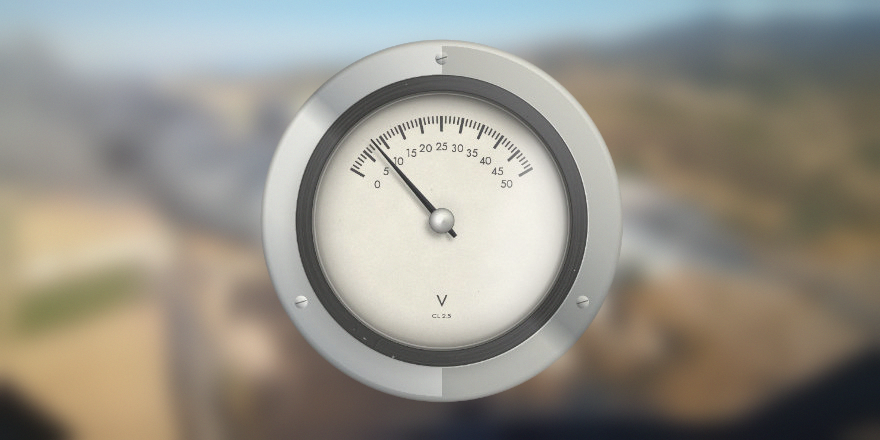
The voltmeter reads 8 V
